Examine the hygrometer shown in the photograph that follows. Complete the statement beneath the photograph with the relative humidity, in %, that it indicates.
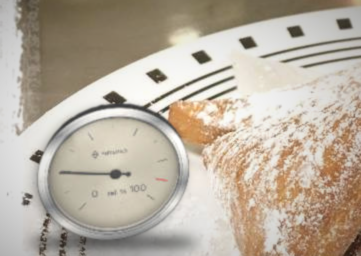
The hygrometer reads 20 %
